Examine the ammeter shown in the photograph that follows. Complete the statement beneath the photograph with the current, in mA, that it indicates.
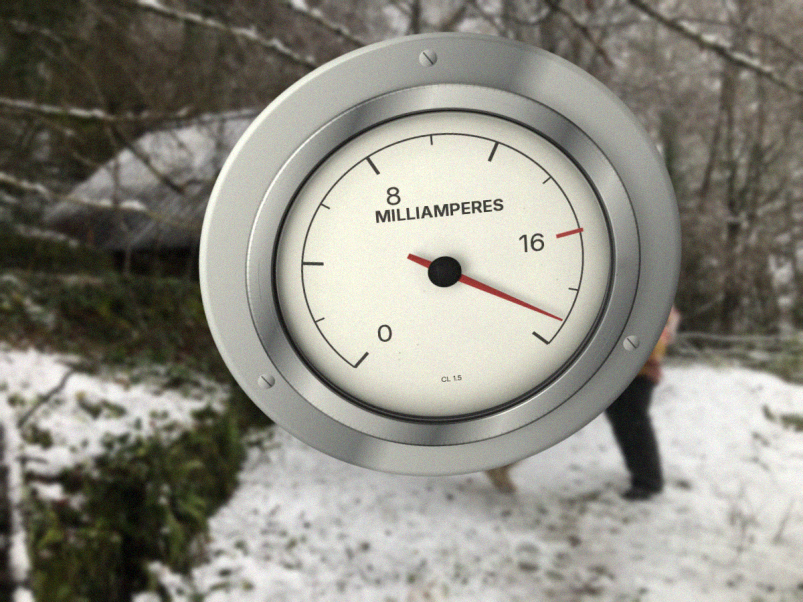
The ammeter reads 19 mA
